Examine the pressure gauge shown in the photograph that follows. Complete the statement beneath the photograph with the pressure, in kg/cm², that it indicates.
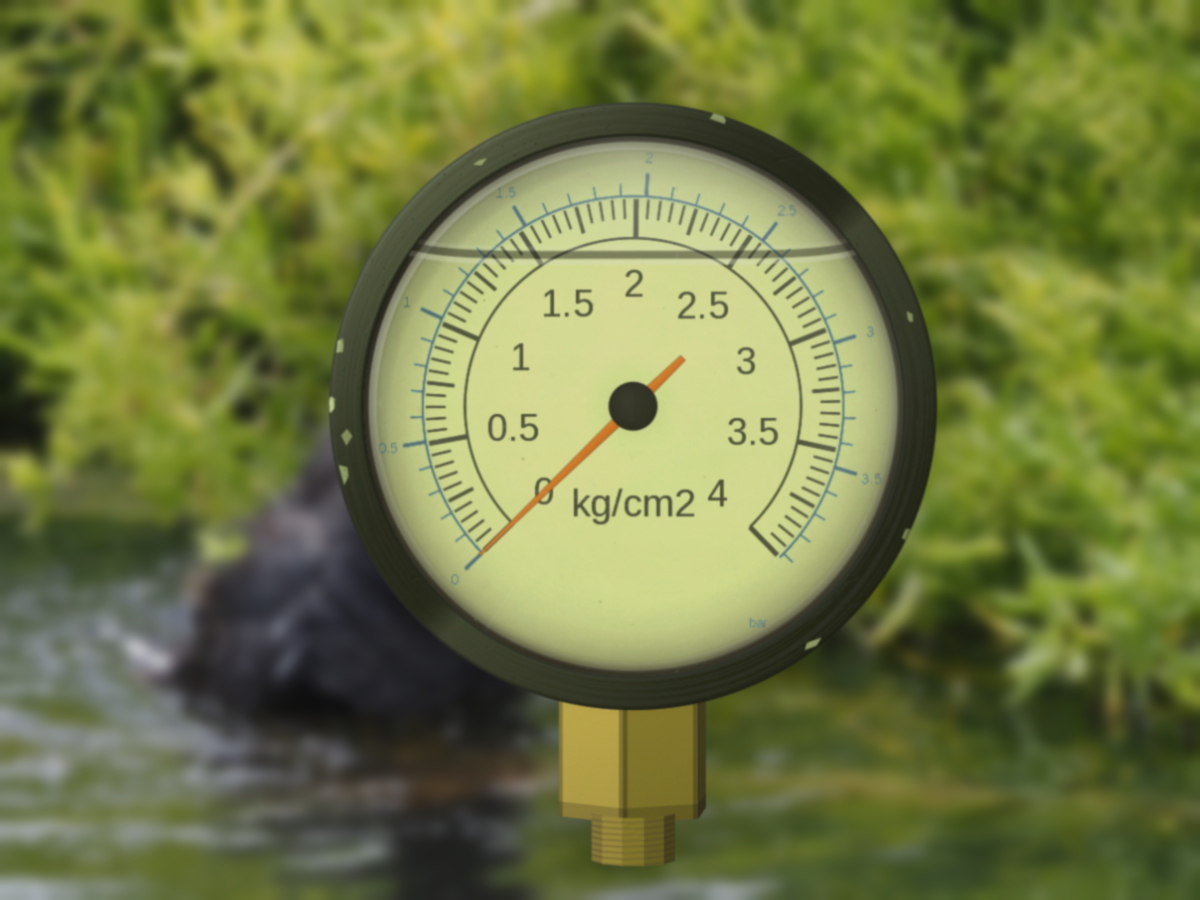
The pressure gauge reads 0 kg/cm²
